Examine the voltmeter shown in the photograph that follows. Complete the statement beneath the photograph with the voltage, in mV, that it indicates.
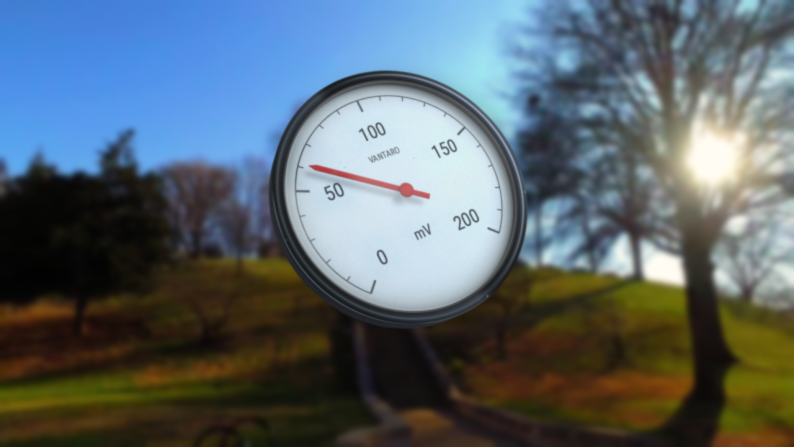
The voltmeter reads 60 mV
